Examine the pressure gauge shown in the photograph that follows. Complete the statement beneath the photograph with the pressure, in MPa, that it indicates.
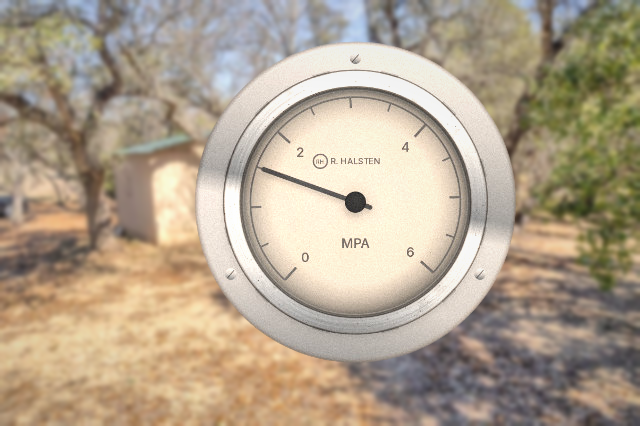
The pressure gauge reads 1.5 MPa
